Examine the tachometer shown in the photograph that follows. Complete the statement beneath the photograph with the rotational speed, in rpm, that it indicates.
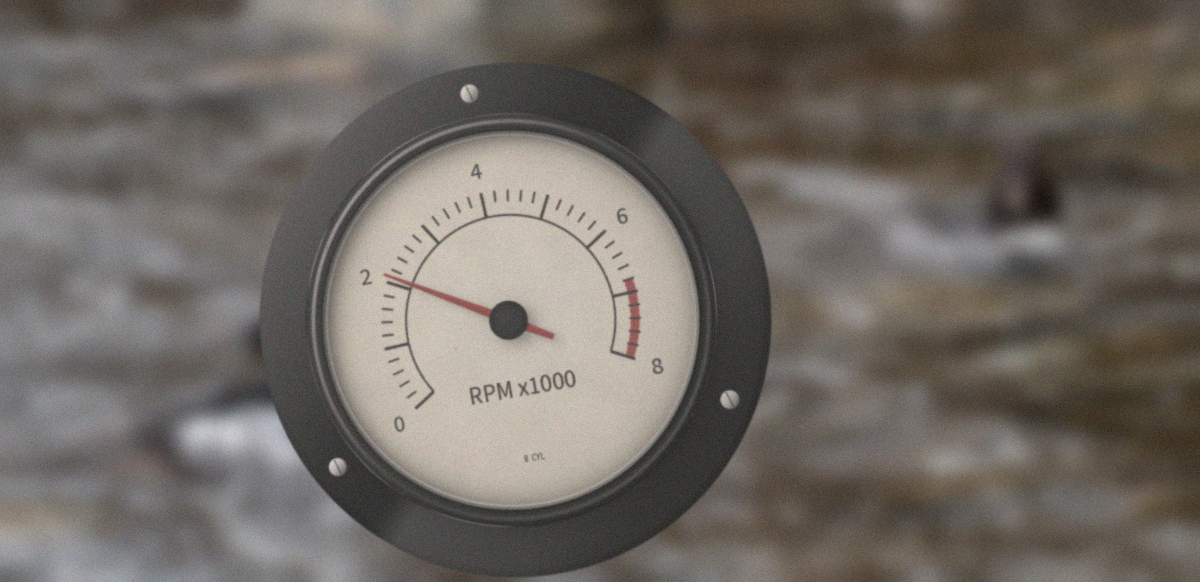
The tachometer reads 2100 rpm
